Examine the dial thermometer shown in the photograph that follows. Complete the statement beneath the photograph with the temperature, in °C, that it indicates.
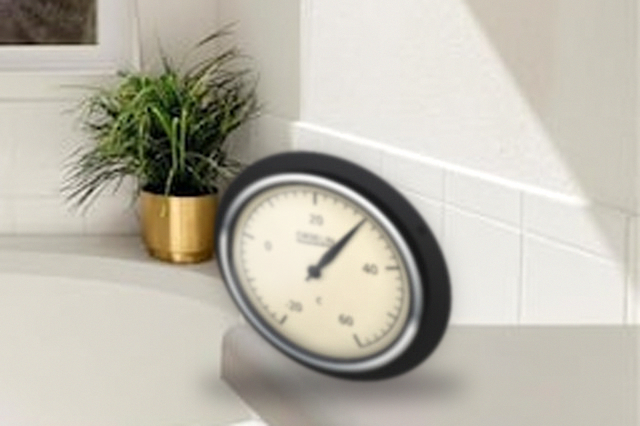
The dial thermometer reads 30 °C
